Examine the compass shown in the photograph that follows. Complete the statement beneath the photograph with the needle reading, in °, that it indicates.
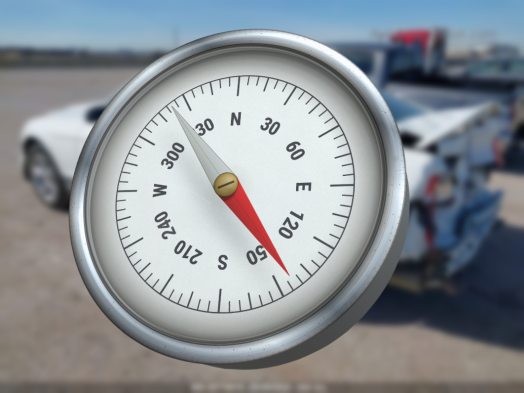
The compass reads 142.5 °
